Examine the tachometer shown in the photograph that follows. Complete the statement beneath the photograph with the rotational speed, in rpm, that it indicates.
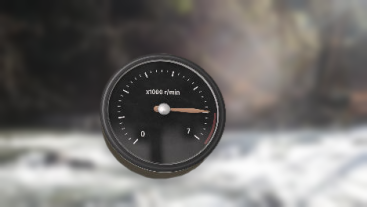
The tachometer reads 6000 rpm
